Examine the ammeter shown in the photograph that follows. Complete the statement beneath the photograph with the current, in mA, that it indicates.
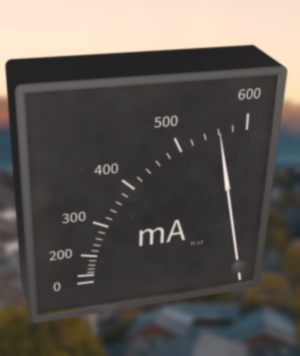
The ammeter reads 560 mA
